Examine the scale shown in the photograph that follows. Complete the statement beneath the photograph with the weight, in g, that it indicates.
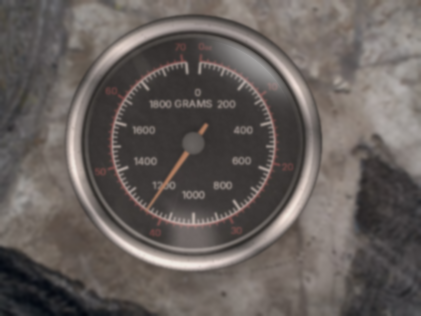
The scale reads 1200 g
